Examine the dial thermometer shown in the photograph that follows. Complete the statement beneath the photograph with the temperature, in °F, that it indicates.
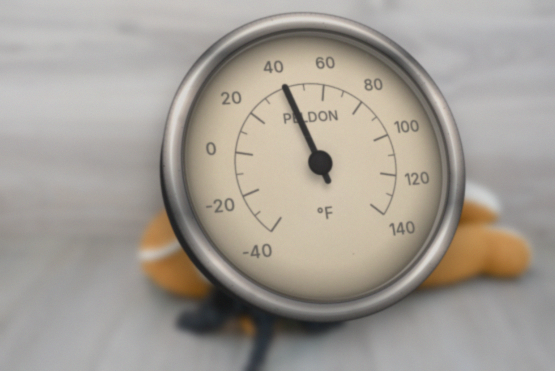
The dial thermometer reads 40 °F
